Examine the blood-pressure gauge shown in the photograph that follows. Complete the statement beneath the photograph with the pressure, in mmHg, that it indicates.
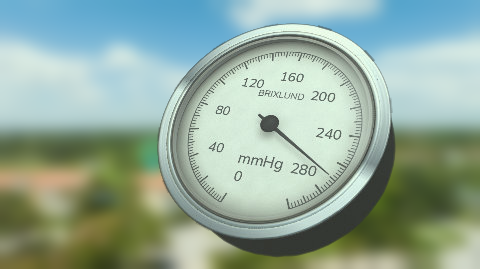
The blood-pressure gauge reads 270 mmHg
